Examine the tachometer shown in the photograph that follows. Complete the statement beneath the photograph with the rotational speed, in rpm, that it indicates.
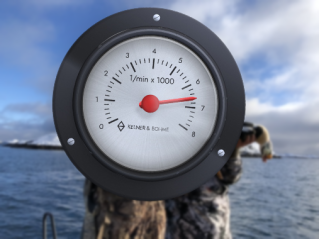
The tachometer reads 6600 rpm
